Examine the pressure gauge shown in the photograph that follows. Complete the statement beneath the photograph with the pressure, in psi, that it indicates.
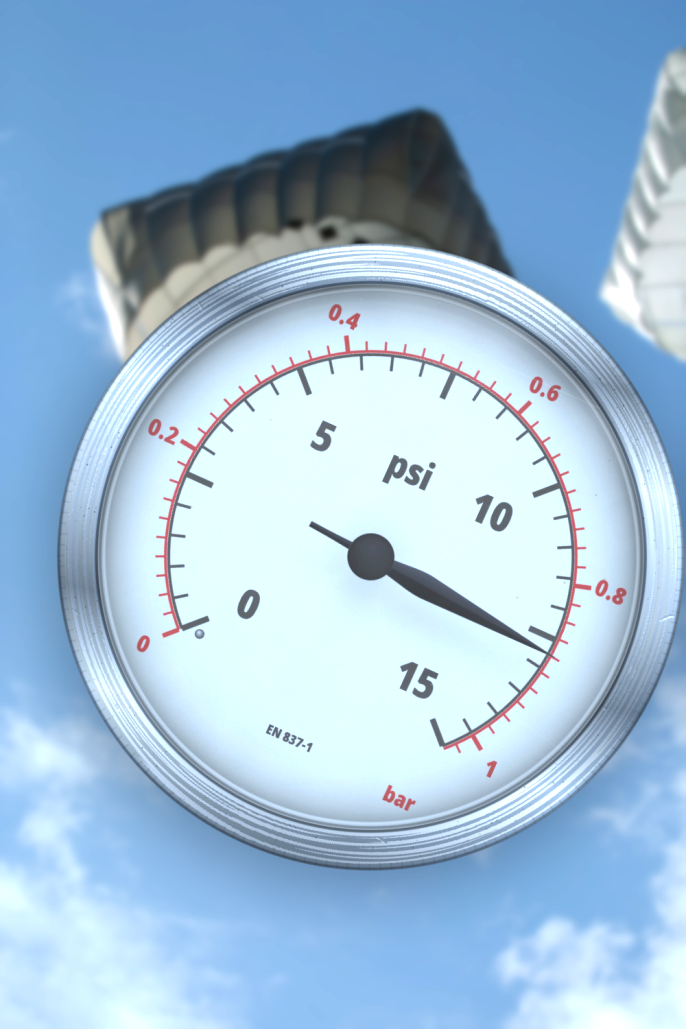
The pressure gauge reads 12.75 psi
